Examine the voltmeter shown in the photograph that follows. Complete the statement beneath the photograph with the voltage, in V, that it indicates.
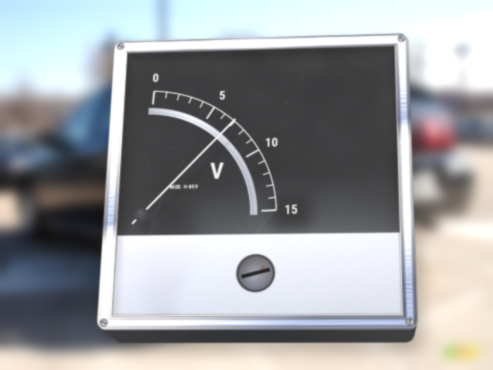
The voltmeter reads 7 V
